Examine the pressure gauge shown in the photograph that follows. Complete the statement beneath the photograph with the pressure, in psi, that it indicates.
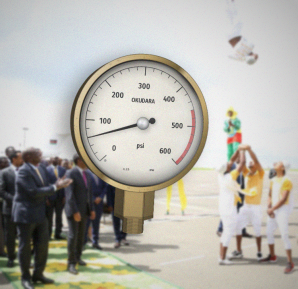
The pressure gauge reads 60 psi
